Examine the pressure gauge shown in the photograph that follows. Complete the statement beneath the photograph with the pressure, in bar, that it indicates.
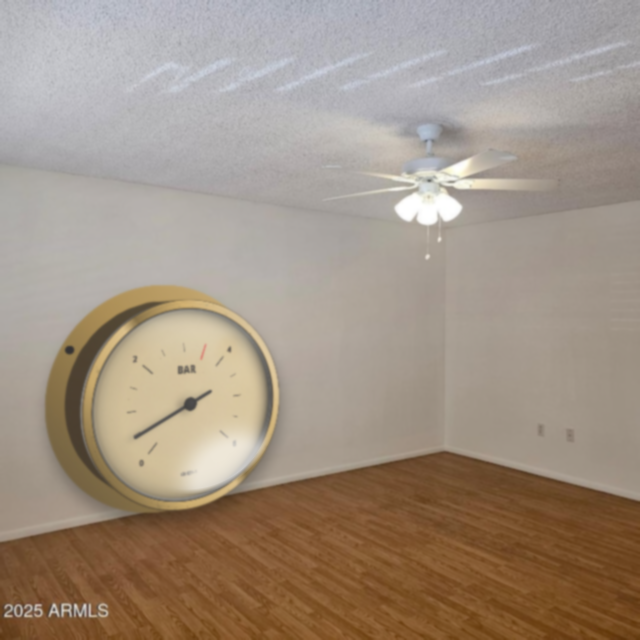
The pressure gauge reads 0.5 bar
